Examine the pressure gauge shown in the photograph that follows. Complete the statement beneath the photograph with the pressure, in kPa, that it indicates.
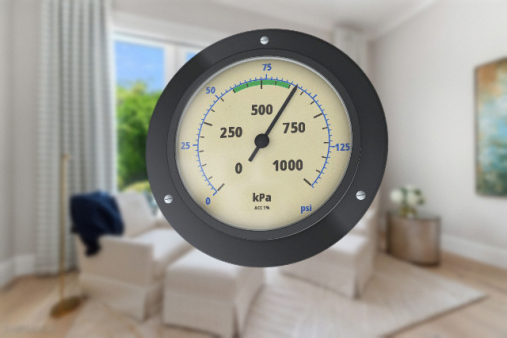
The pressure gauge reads 625 kPa
